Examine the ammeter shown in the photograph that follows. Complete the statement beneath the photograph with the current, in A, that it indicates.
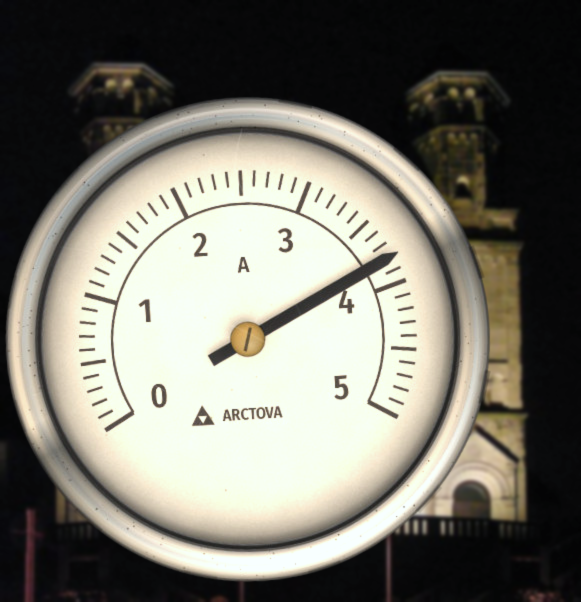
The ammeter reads 3.8 A
